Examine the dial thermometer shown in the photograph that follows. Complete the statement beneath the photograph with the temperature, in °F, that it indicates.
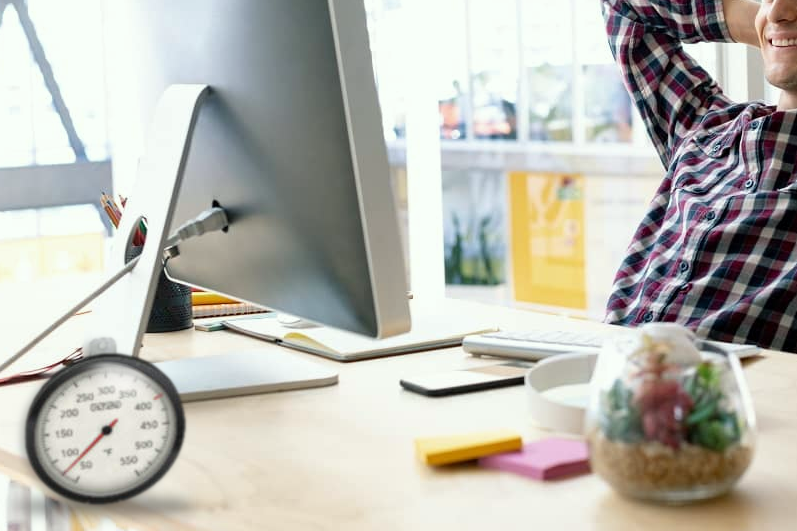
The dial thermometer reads 75 °F
